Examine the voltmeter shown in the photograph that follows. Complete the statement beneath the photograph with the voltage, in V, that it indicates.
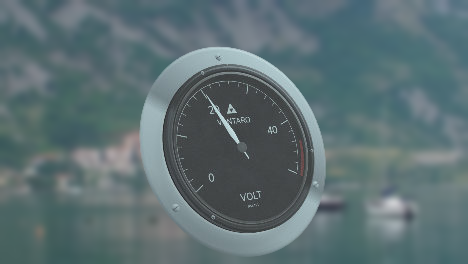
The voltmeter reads 20 V
